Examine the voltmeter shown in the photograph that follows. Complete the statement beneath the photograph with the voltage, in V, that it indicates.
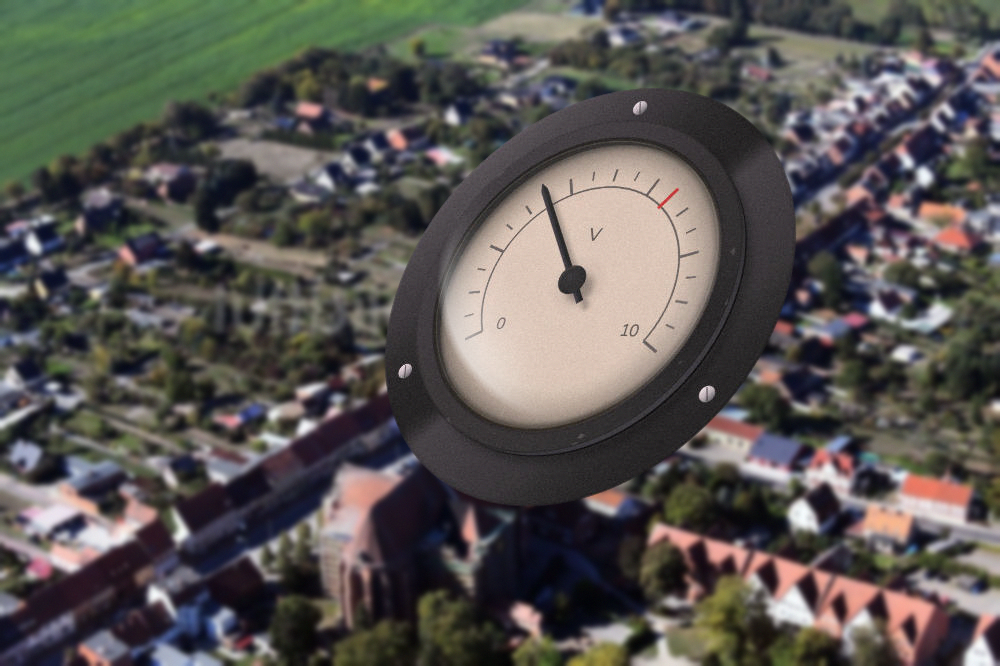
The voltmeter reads 3.5 V
